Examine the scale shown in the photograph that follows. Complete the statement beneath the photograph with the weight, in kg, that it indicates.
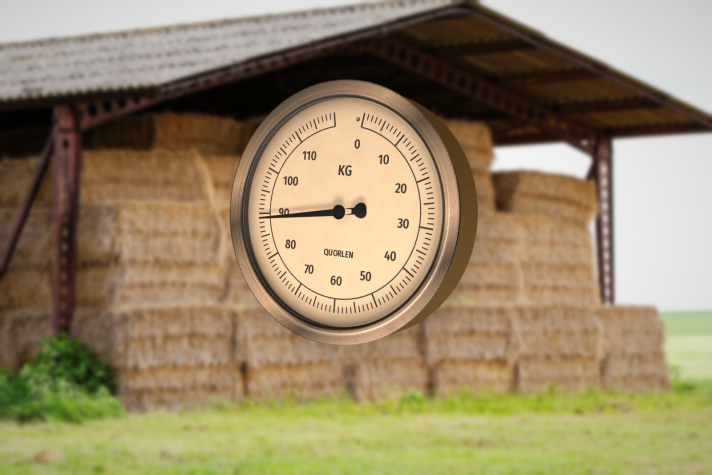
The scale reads 89 kg
